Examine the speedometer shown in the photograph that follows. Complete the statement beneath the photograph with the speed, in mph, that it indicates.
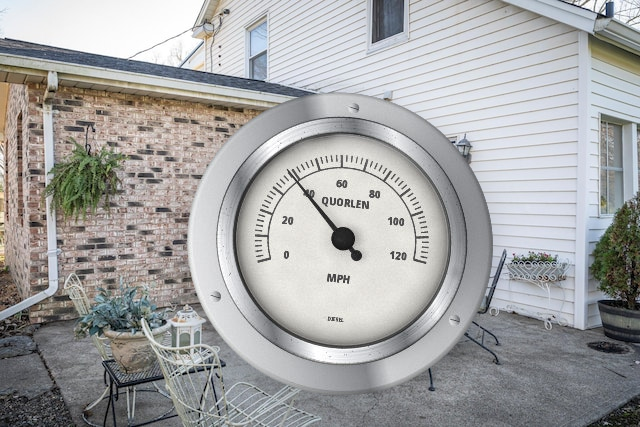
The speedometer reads 38 mph
